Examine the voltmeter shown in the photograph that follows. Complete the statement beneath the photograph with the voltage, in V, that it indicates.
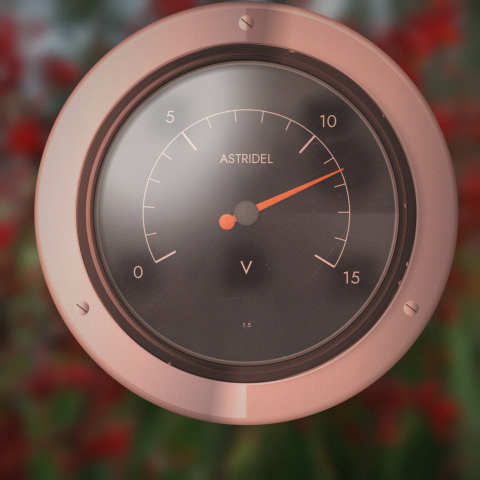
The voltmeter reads 11.5 V
